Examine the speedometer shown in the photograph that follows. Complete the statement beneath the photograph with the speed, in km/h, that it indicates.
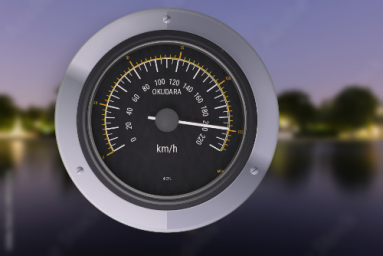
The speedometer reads 200 km/h
